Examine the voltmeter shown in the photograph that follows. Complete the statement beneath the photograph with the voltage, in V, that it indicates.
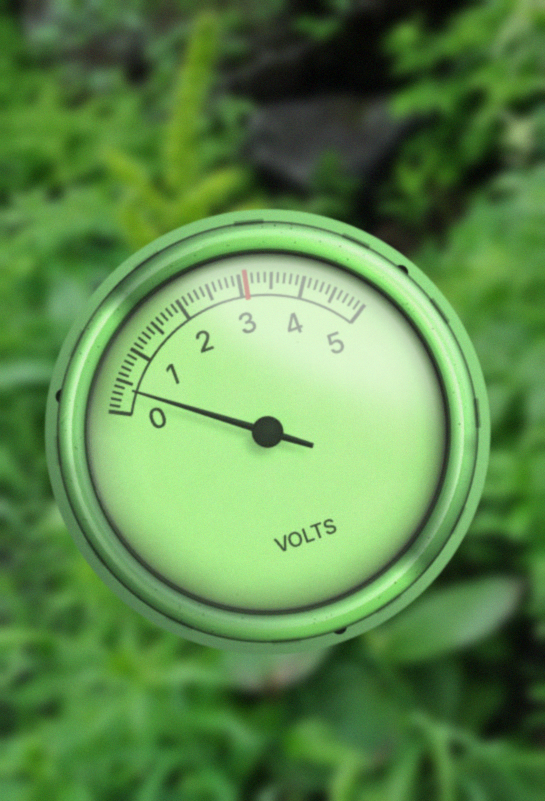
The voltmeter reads 0.4 V
